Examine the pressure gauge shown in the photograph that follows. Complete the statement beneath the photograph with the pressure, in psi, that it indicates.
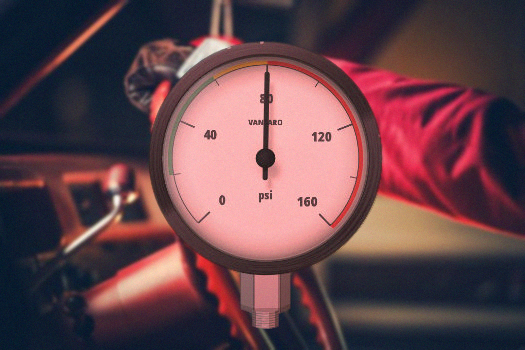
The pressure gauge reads 80 psi
